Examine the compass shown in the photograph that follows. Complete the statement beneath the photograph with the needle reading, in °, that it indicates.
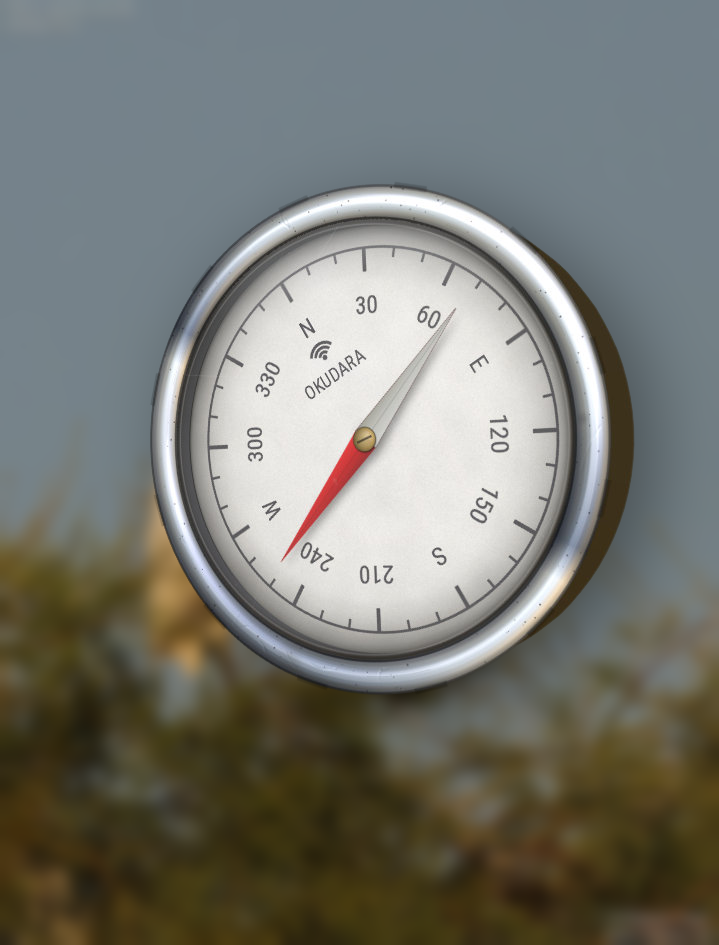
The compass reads 250 °
